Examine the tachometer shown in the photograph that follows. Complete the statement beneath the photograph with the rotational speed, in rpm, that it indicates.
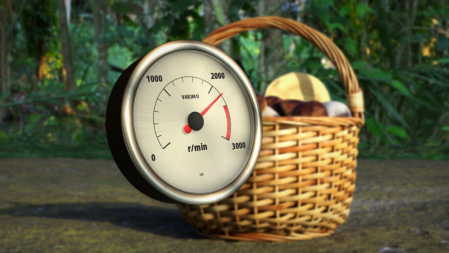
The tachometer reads 2200 rpm
